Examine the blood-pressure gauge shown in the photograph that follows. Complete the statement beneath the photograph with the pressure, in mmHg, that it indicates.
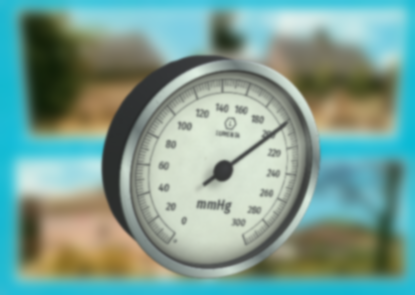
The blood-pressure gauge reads 200 mmHg
